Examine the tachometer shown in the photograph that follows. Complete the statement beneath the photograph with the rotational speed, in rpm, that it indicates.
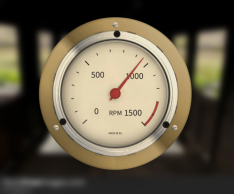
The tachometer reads 950 rpm
